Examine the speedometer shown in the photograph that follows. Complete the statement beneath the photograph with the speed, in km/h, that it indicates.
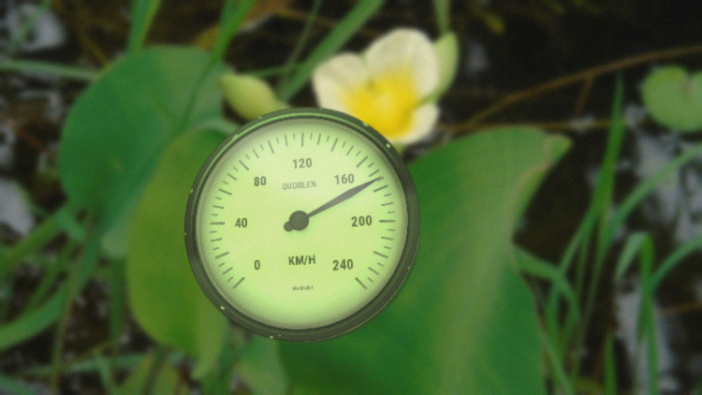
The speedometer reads 175 km/h
